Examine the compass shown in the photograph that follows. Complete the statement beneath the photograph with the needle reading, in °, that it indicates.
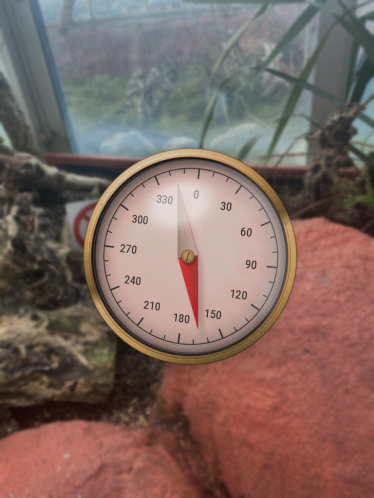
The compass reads 165 °
